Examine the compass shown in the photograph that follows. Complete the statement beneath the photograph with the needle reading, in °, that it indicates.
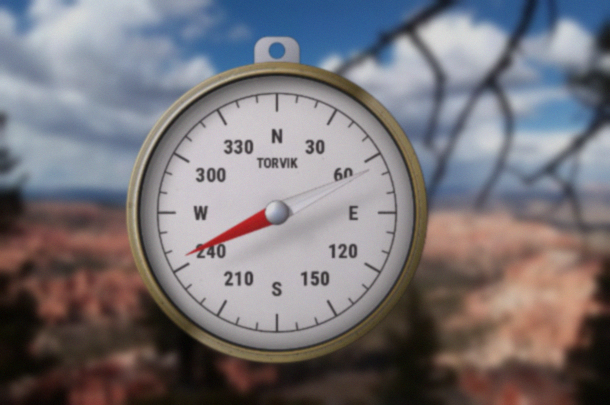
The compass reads 245 °
